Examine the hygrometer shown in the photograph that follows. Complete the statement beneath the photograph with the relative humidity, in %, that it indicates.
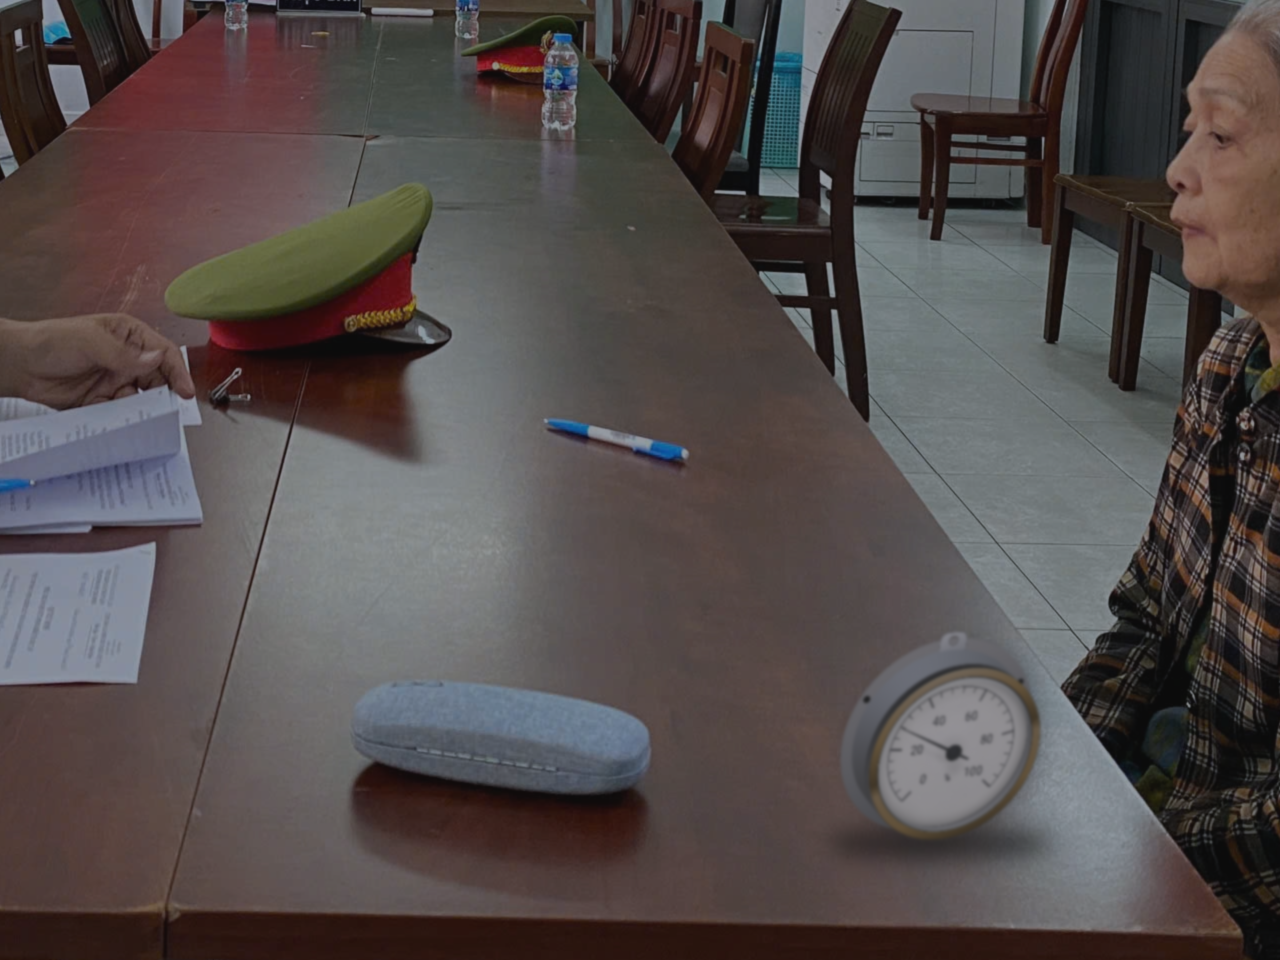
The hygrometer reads 28 %
